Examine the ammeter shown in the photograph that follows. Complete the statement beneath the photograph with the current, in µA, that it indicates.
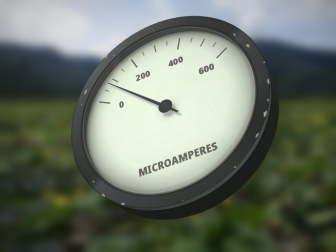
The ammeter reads 75 µA
